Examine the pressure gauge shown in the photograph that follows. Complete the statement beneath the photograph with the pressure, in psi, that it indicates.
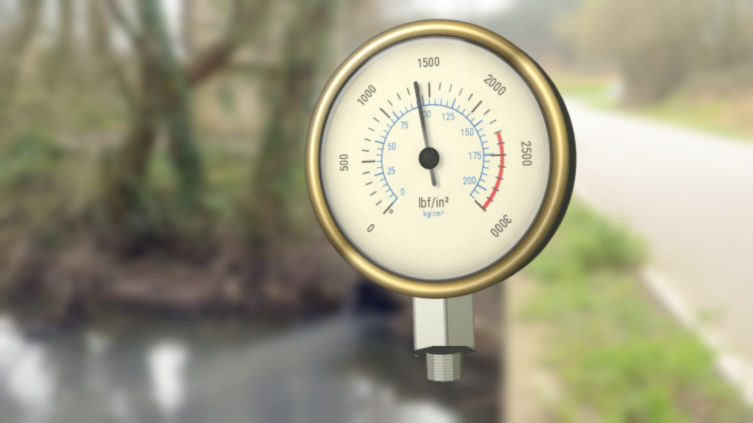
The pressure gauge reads 1400 psi
